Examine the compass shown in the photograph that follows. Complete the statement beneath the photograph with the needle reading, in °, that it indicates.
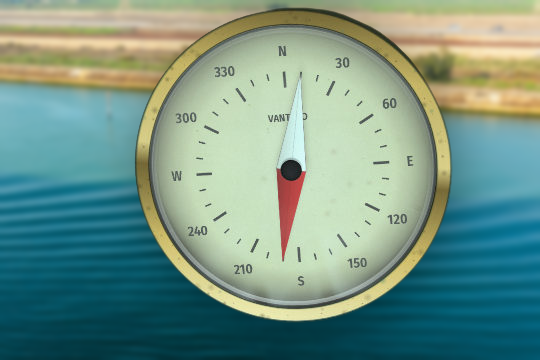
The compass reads 190 °
